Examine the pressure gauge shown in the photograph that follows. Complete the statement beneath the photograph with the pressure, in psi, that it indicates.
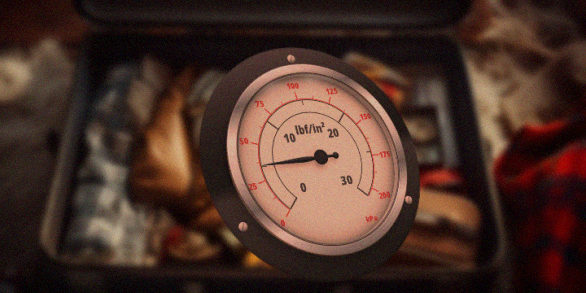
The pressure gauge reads 5 psi
